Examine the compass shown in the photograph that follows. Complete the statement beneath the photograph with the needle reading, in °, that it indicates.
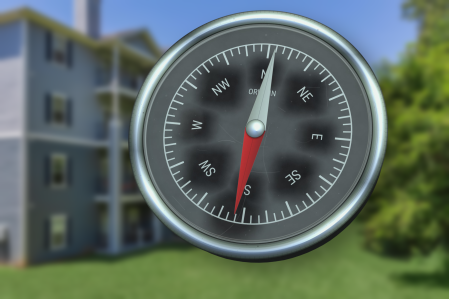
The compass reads 185 °
